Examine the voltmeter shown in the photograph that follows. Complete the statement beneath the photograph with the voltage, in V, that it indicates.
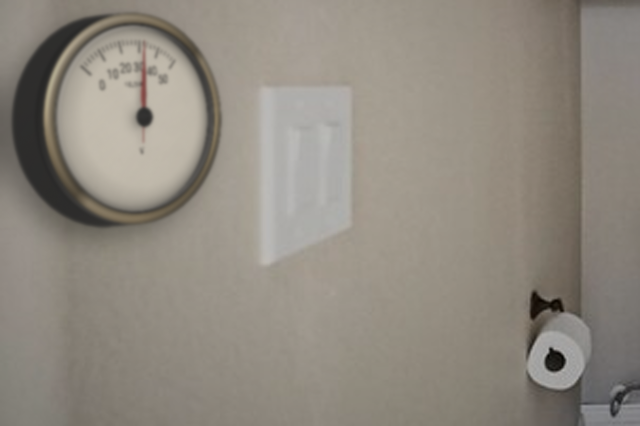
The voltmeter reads 30 V
